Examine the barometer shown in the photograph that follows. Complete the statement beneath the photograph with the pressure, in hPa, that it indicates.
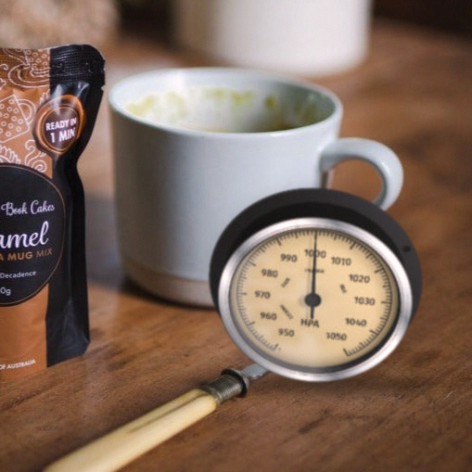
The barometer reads 1000 hPa
